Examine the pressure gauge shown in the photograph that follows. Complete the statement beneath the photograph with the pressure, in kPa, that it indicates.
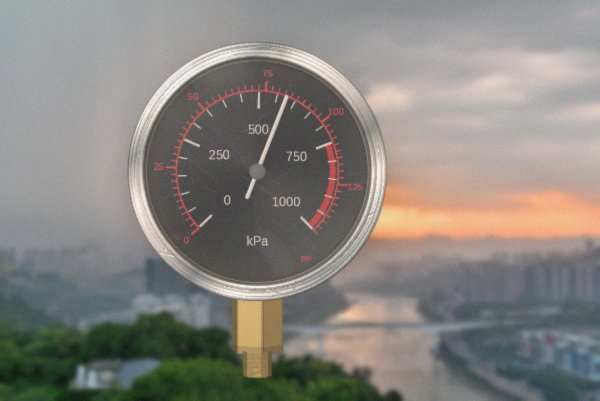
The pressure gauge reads 575 kPa
